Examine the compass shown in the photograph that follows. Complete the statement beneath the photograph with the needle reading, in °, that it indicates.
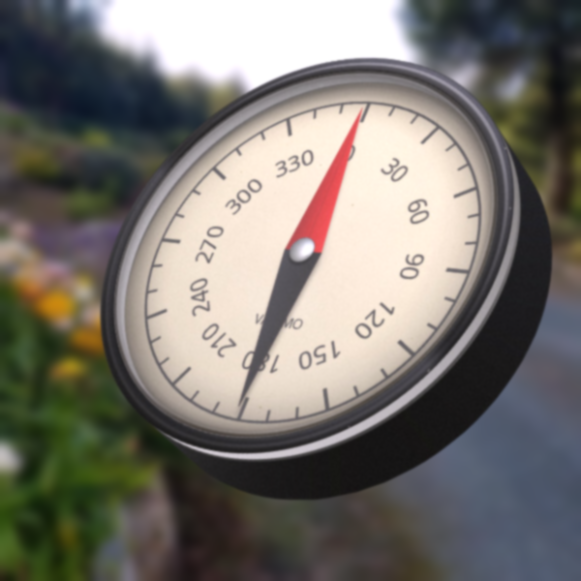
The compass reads 0 °
